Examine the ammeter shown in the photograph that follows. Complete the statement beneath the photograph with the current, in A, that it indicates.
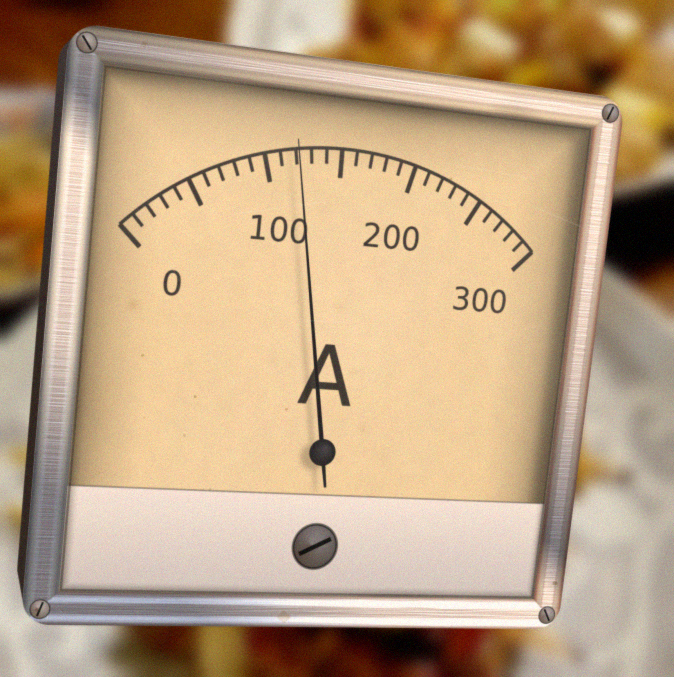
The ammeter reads 120 A
